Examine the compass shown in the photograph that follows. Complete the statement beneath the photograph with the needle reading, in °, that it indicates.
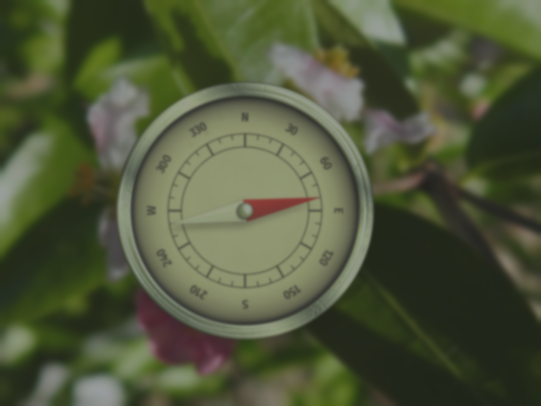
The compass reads 80 °
